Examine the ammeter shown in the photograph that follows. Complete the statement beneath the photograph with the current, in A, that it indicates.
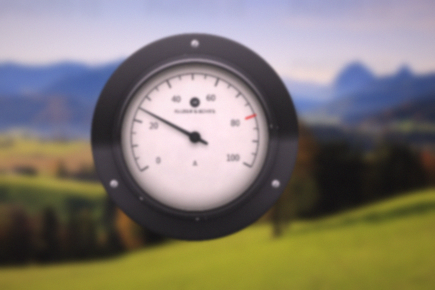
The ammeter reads 25 A
